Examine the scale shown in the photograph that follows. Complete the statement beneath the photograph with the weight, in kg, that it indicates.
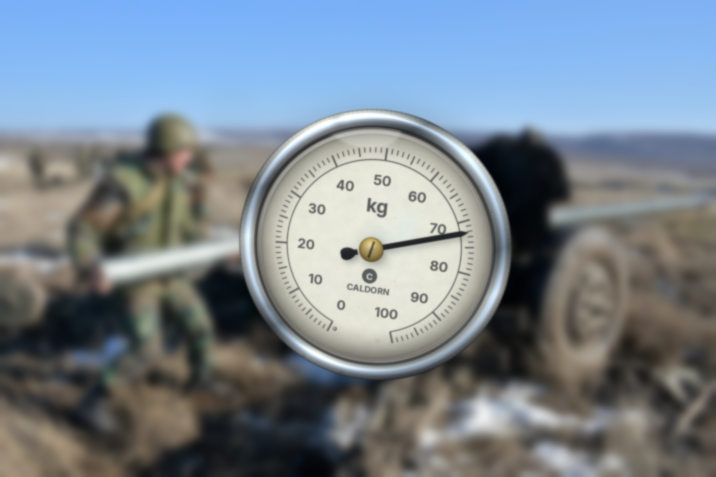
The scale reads 72 kg
